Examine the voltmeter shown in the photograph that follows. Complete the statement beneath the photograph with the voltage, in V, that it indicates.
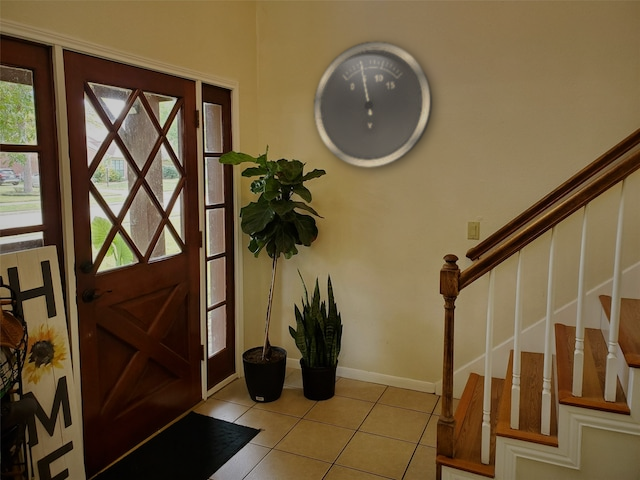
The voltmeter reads 5 V
